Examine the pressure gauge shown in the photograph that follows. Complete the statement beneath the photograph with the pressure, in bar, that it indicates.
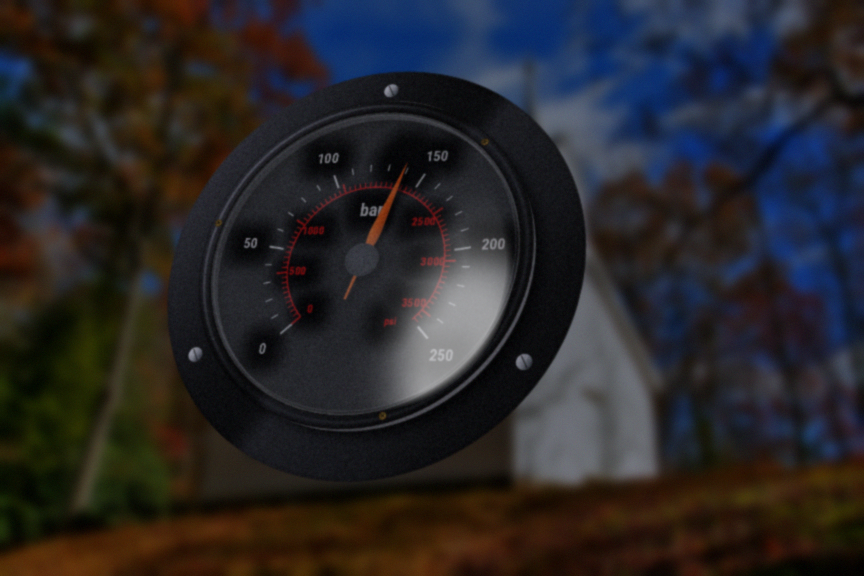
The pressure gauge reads 140 bar
